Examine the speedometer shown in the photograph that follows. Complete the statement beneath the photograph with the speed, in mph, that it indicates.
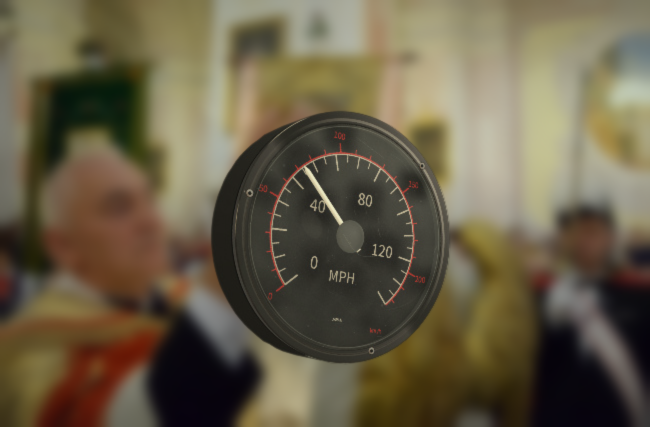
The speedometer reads 45 mph
